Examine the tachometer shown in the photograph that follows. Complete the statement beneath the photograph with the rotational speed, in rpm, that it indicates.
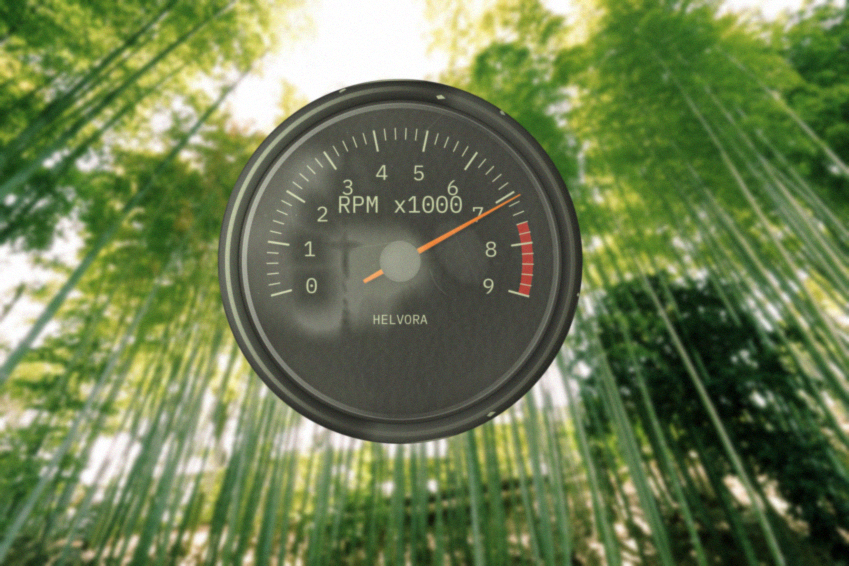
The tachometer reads 7100 rpm
